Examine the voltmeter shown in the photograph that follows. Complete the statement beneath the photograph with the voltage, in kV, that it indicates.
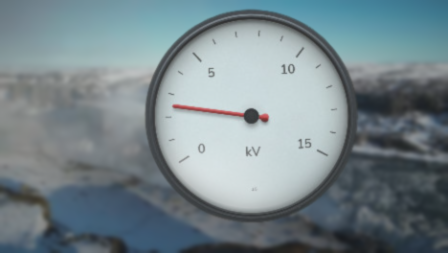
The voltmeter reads 2.5 kV
